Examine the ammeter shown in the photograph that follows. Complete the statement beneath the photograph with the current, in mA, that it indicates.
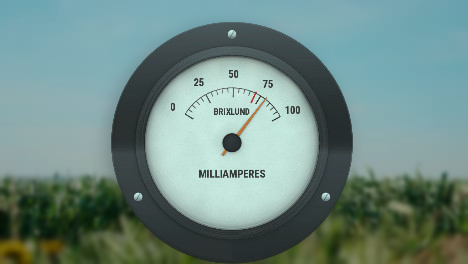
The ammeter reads 80 mA
